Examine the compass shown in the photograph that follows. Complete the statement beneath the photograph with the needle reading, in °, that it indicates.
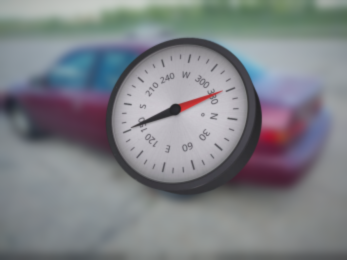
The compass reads 330 °
